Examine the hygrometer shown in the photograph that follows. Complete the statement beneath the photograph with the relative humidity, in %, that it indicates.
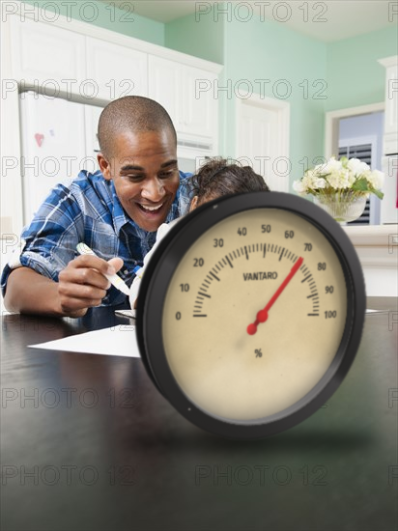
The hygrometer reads 70 %
